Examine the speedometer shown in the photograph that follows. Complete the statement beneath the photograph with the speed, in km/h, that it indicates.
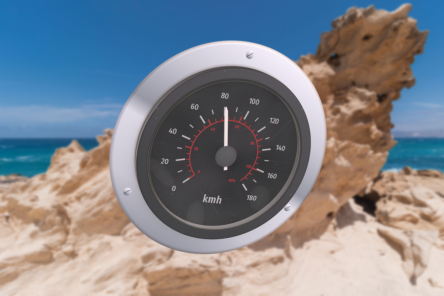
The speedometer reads 80 km/h
